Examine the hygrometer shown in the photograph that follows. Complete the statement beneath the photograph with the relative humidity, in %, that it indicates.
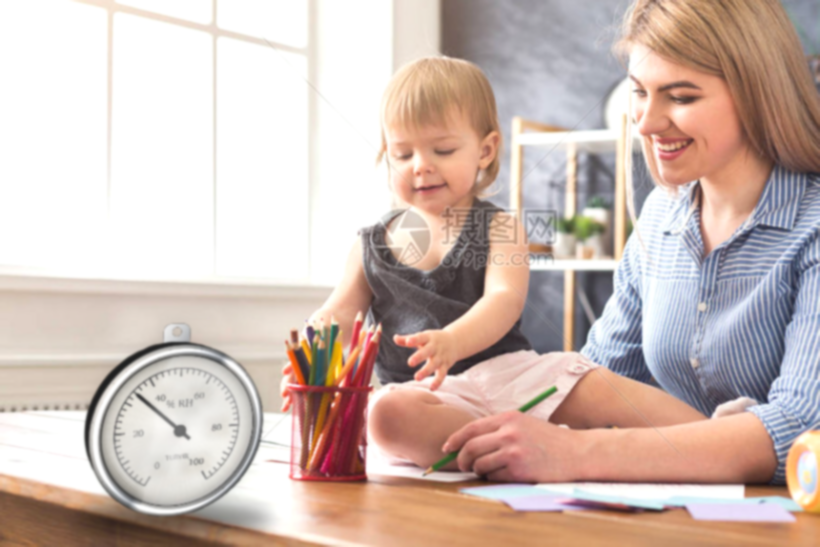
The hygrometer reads 34 %
